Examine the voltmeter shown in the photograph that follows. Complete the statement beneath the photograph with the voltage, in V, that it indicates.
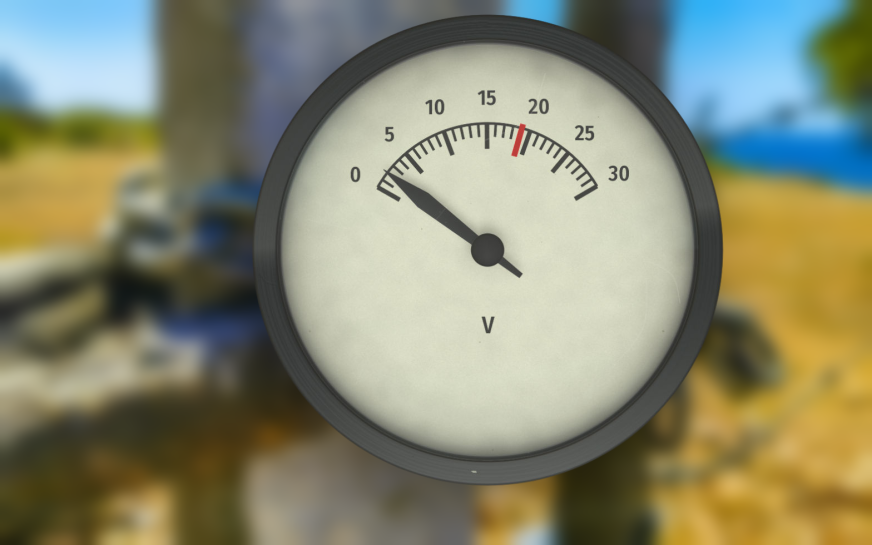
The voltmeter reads 2 V
